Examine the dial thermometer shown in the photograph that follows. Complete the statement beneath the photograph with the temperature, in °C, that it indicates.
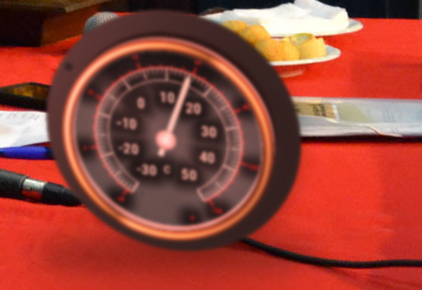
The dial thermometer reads 15 °C
